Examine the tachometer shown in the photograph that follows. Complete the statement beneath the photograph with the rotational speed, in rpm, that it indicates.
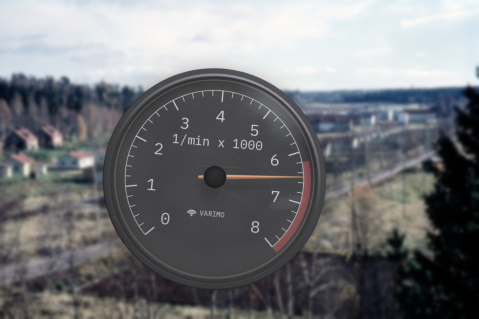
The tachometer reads 6500 rpm
